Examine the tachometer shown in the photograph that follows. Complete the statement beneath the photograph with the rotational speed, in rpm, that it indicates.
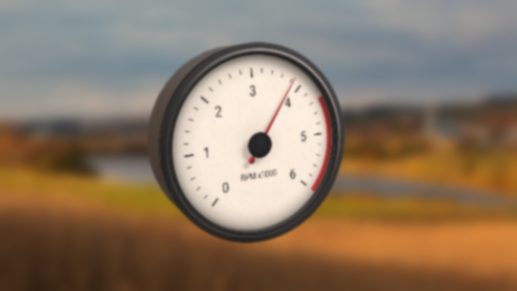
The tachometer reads 3800 rpm
